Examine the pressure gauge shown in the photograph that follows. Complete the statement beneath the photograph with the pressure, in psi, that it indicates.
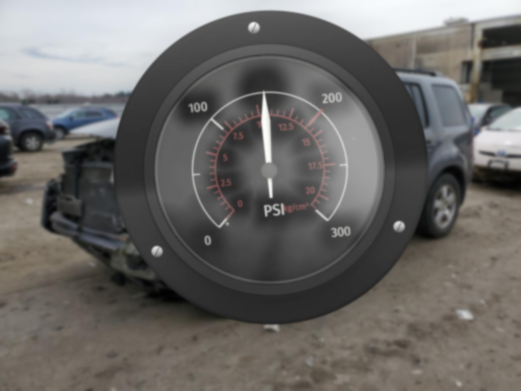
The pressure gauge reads 150 psi
